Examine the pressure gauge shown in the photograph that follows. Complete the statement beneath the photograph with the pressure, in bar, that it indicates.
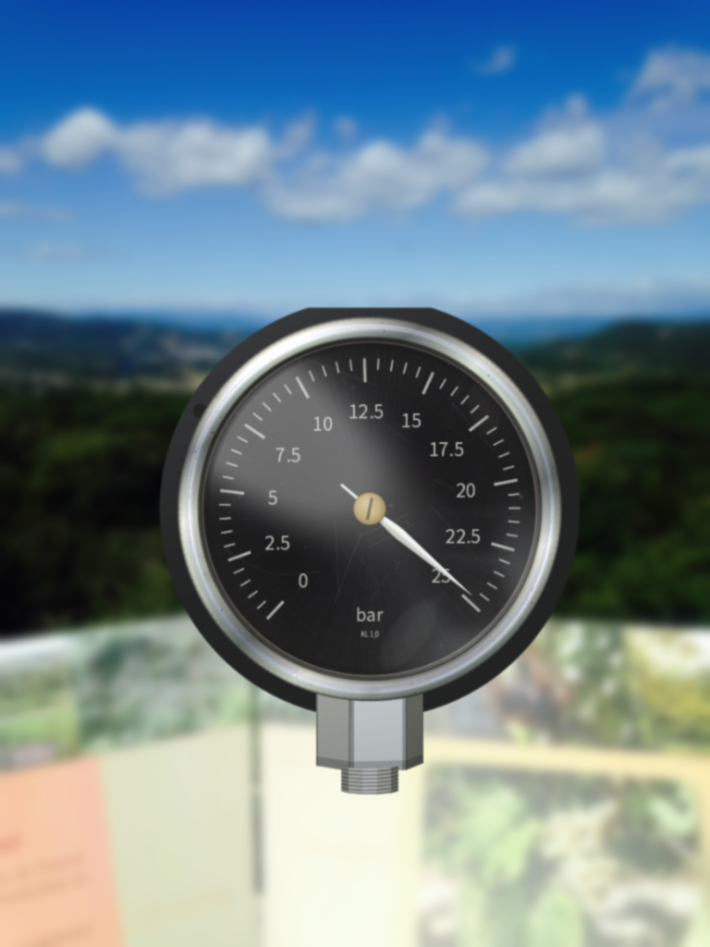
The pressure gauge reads 24.75 bar
